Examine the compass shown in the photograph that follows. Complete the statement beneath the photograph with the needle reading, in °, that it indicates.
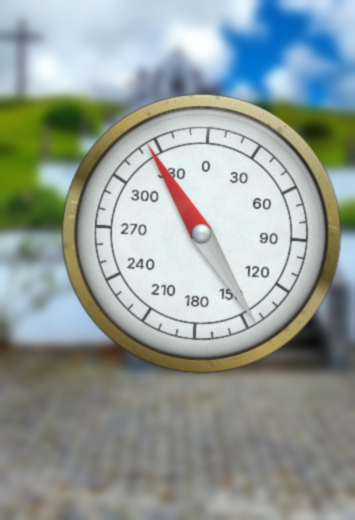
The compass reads 325 °
